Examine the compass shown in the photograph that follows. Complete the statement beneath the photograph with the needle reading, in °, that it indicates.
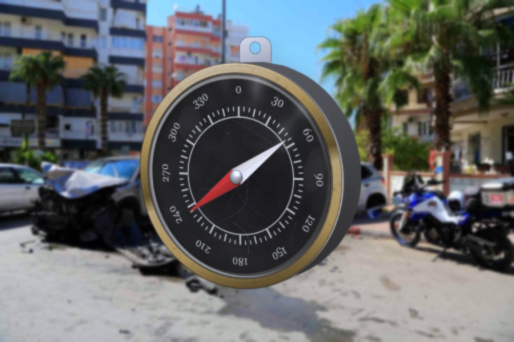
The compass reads 235 °
